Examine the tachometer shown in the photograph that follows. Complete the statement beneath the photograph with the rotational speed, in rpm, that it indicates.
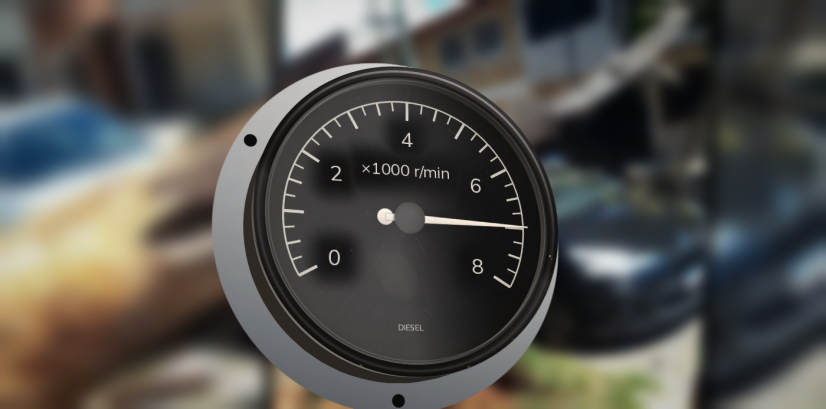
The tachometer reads 7000 rpm
